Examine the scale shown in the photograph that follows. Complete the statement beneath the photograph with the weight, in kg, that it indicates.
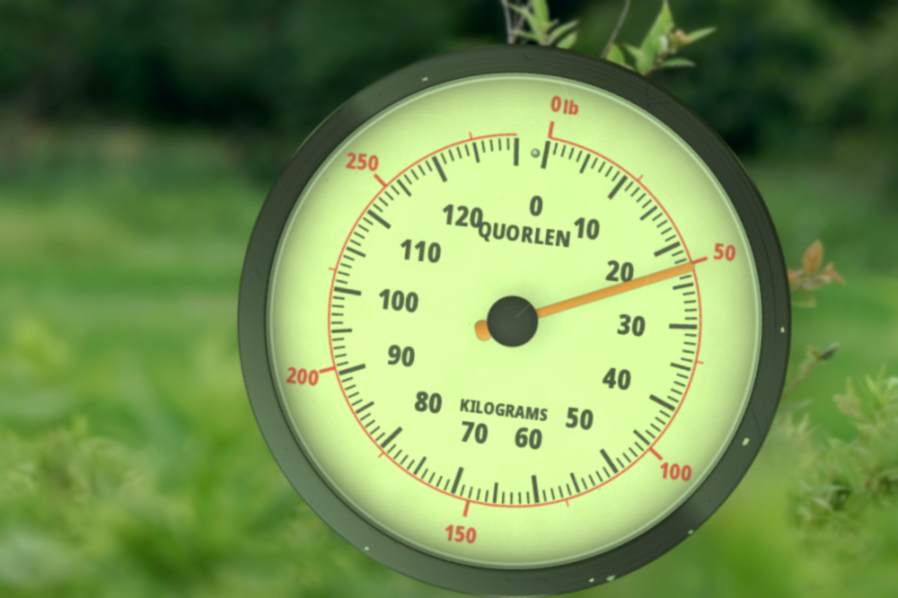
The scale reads 23 kg
